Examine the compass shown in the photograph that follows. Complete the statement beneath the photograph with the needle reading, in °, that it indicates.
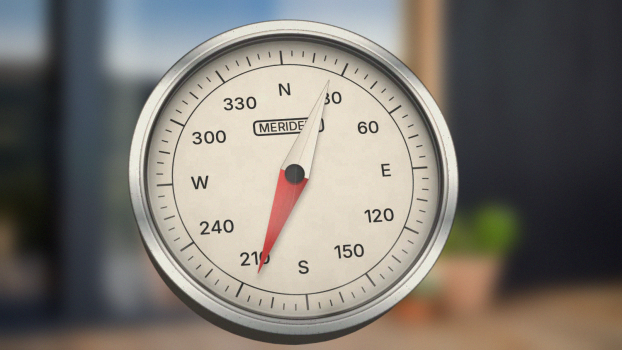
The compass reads 205 °
